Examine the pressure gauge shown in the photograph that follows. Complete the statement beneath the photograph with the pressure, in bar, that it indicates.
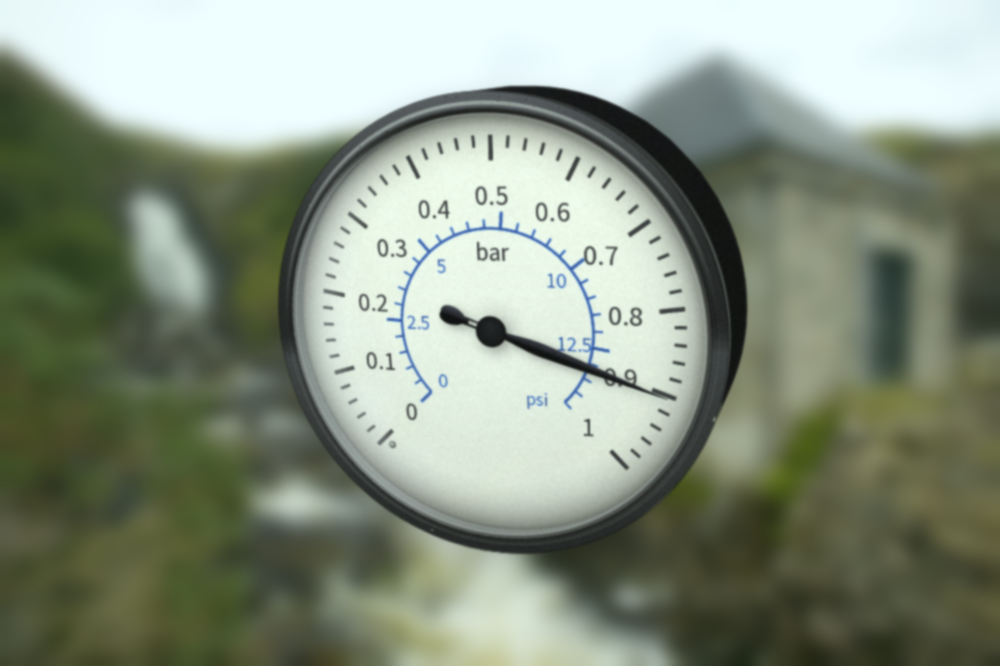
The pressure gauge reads 0.9 bar
